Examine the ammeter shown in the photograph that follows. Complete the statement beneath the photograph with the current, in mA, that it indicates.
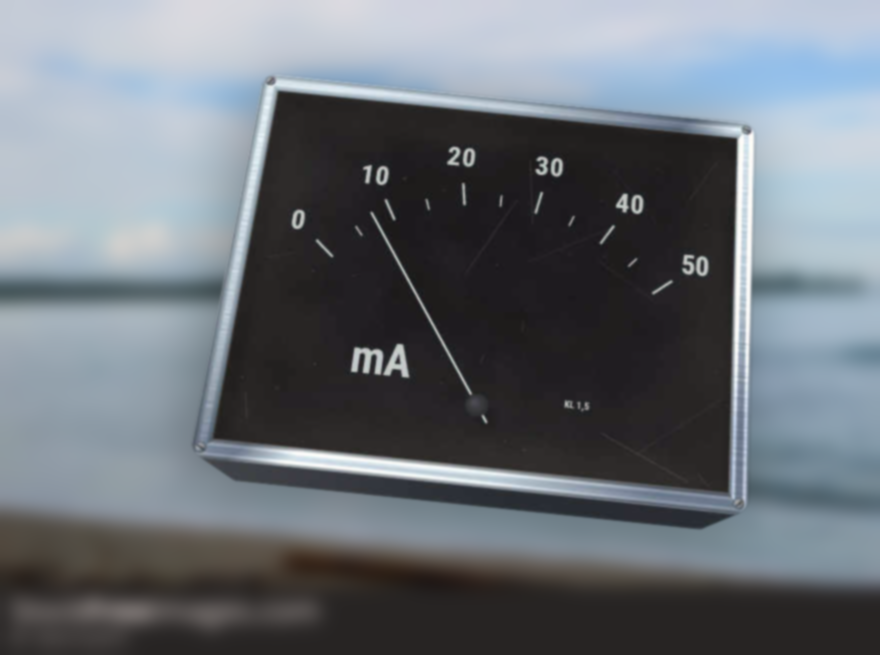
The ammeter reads 7.5 mA
